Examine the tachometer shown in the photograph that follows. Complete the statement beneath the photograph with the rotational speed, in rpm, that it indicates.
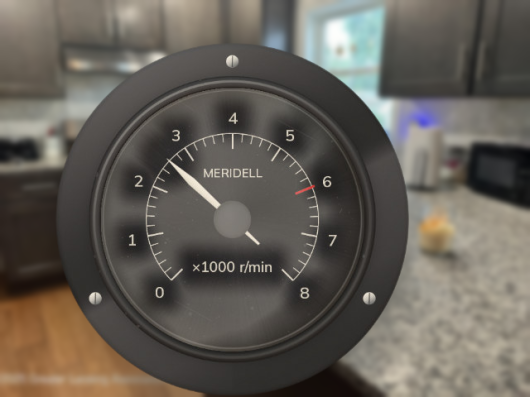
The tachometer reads 2600 rpm
